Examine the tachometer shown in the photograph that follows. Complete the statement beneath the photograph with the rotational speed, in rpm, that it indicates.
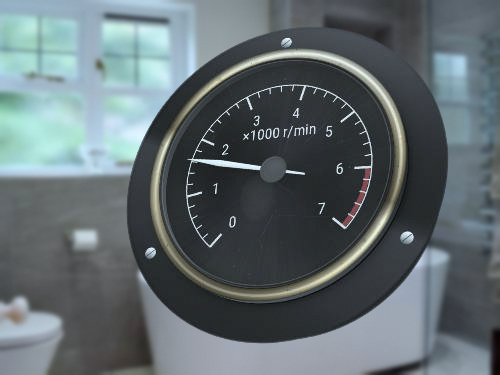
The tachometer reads 1600 rpm
